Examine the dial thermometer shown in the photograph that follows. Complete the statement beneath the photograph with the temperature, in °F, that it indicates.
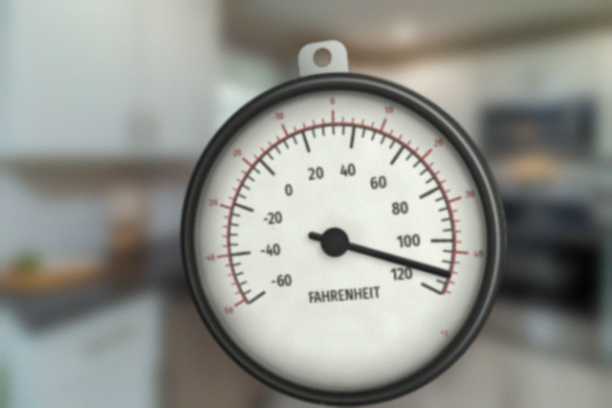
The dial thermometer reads 112 °F
